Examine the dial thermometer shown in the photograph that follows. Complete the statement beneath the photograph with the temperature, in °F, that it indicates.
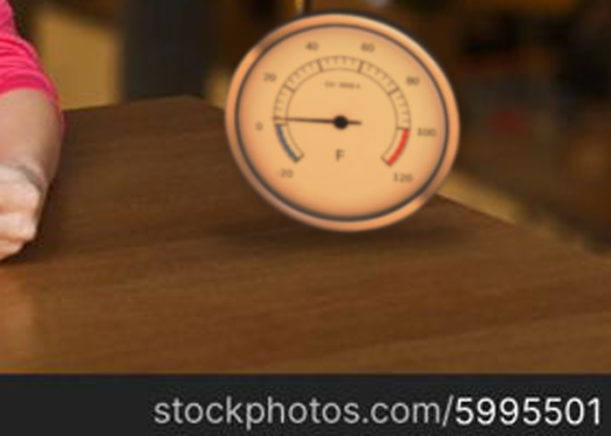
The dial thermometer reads 4 °F
